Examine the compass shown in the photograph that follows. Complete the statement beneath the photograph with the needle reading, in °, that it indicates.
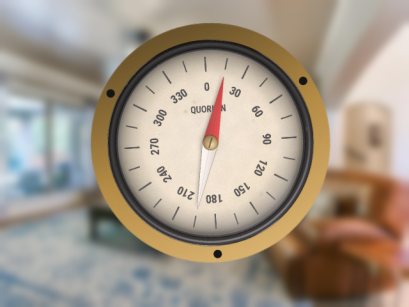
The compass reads 15 °
